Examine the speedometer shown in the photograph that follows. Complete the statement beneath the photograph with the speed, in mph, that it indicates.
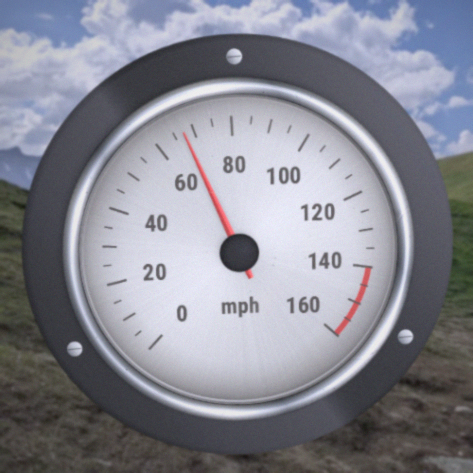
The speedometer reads 67.5 mph
